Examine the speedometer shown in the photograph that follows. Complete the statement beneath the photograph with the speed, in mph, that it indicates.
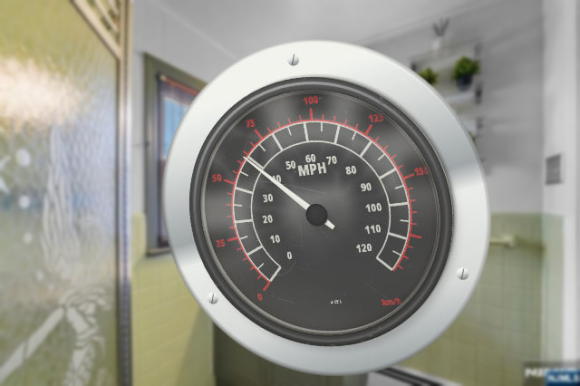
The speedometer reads 40 mph
